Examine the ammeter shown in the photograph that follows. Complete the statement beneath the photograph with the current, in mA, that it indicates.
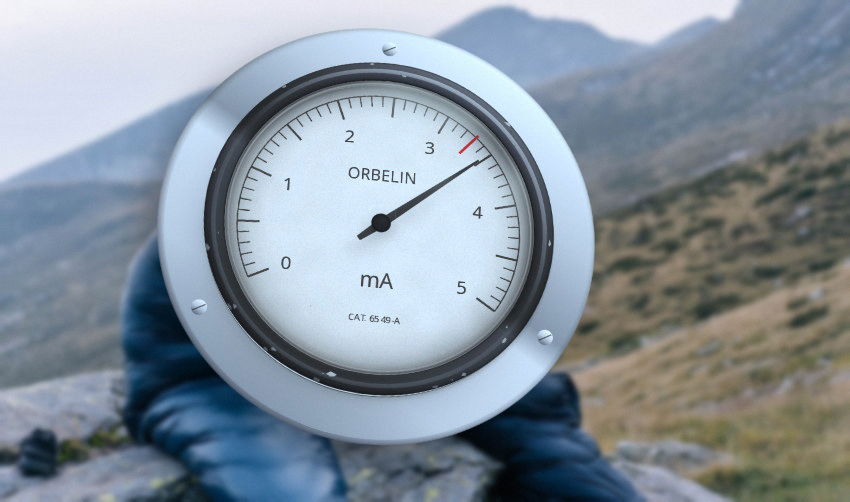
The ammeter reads 3.5 mA
